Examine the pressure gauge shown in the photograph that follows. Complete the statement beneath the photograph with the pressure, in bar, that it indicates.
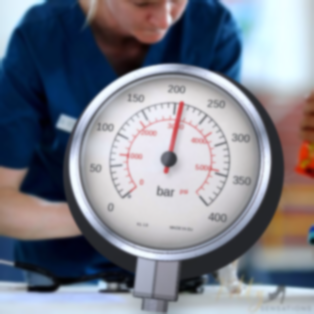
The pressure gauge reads 210 bar
